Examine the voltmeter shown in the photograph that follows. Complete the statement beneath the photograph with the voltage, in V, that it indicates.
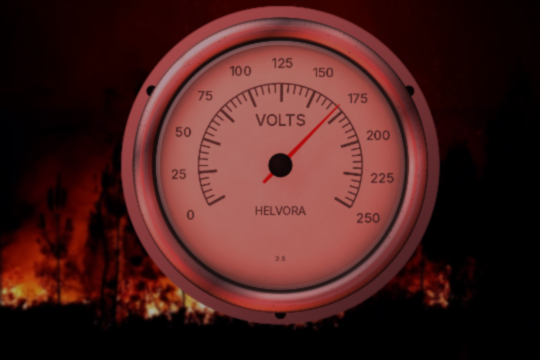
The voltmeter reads 170 V
